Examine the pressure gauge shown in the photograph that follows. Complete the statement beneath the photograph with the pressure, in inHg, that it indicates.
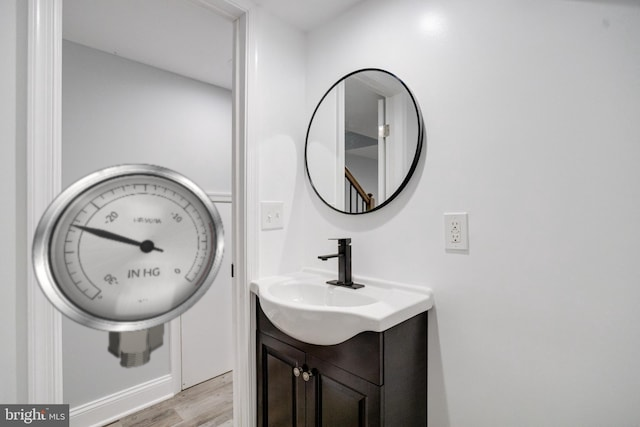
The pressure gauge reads -22.5 inHg
